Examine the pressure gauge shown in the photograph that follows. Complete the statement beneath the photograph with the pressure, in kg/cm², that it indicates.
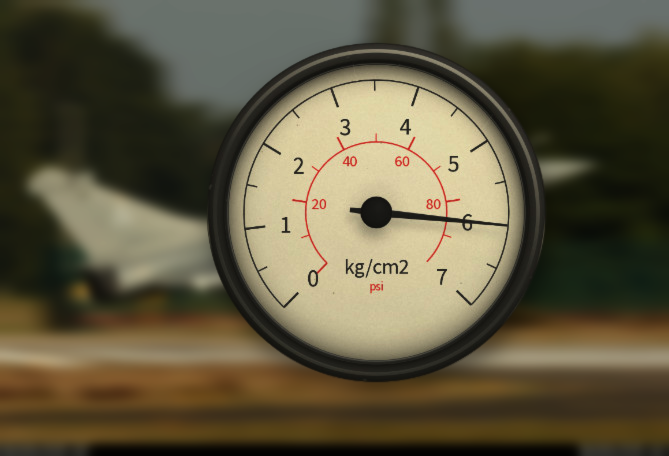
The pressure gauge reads 6 kg/cm²
